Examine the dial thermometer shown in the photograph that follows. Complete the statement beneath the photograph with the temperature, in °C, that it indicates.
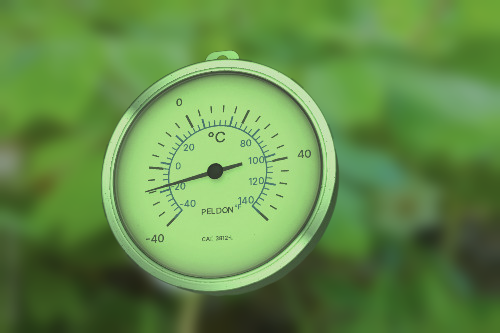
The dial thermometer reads -28 °C
